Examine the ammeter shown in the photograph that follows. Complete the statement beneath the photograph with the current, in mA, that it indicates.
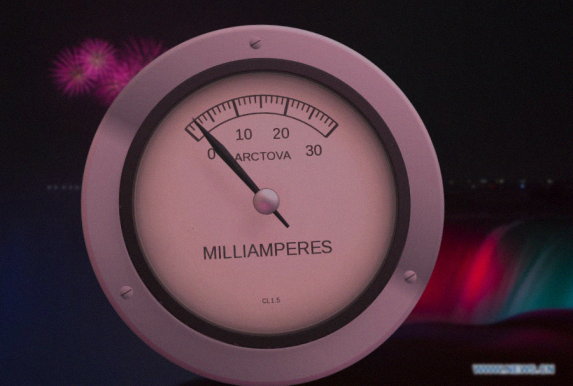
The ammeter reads 2 mA
